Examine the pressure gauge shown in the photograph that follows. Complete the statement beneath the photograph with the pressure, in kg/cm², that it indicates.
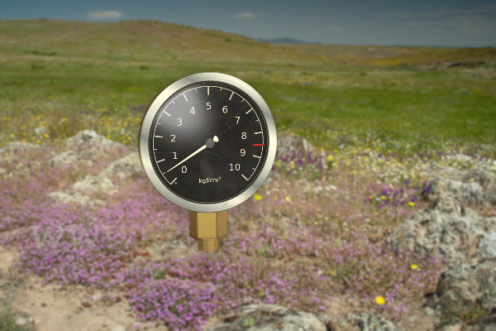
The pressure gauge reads 0.5 kg/cm²
